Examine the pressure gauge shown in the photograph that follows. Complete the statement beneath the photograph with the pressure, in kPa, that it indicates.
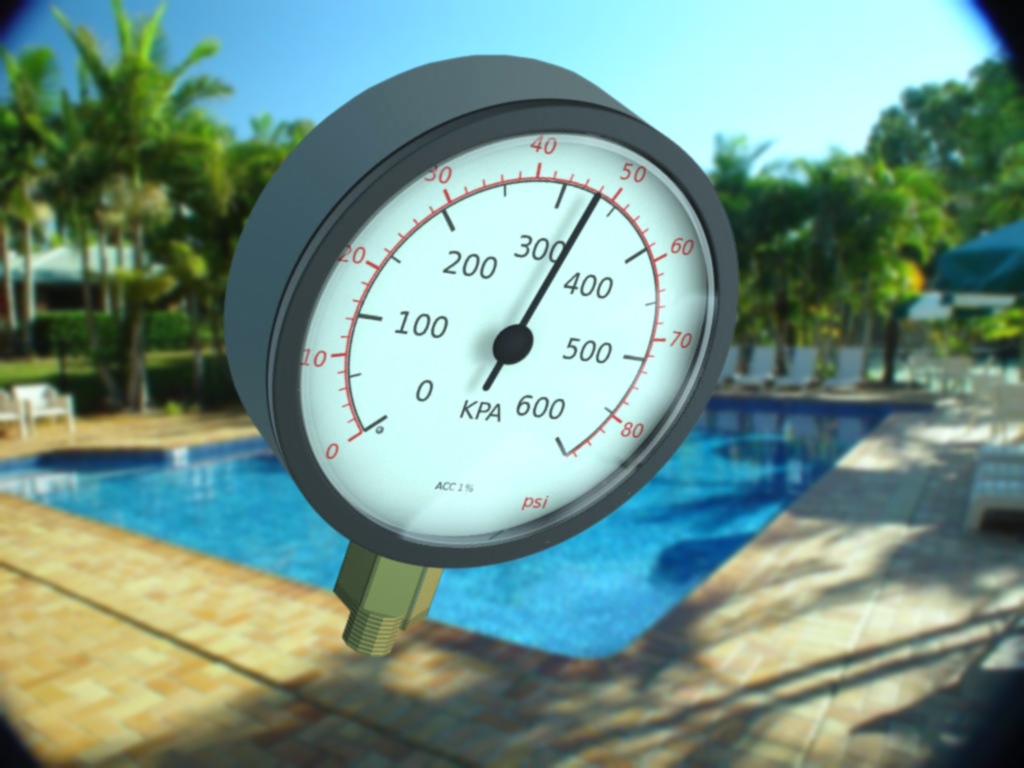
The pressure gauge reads 325 kPa
